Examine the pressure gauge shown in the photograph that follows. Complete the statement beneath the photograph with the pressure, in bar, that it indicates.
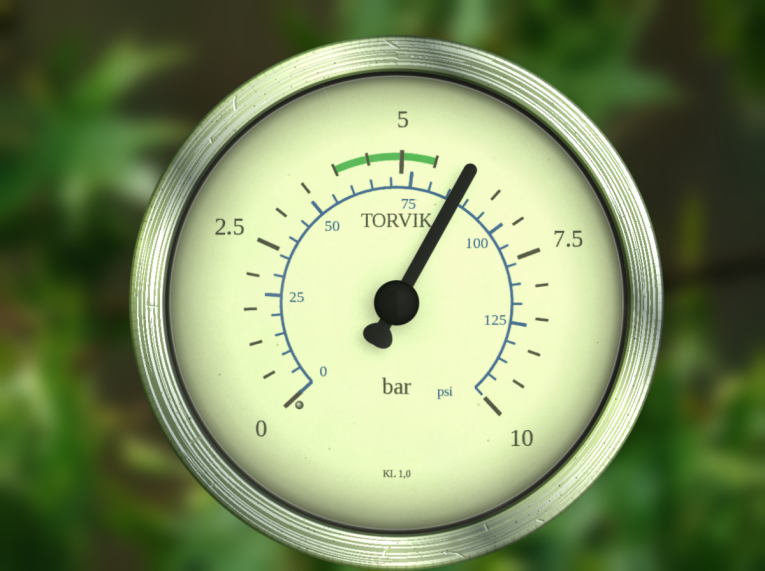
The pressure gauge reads 6 bar
